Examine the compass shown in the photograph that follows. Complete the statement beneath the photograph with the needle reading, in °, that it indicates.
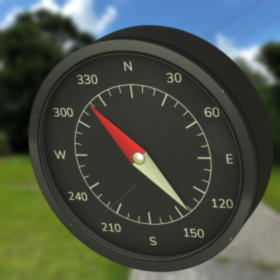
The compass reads 320 °
